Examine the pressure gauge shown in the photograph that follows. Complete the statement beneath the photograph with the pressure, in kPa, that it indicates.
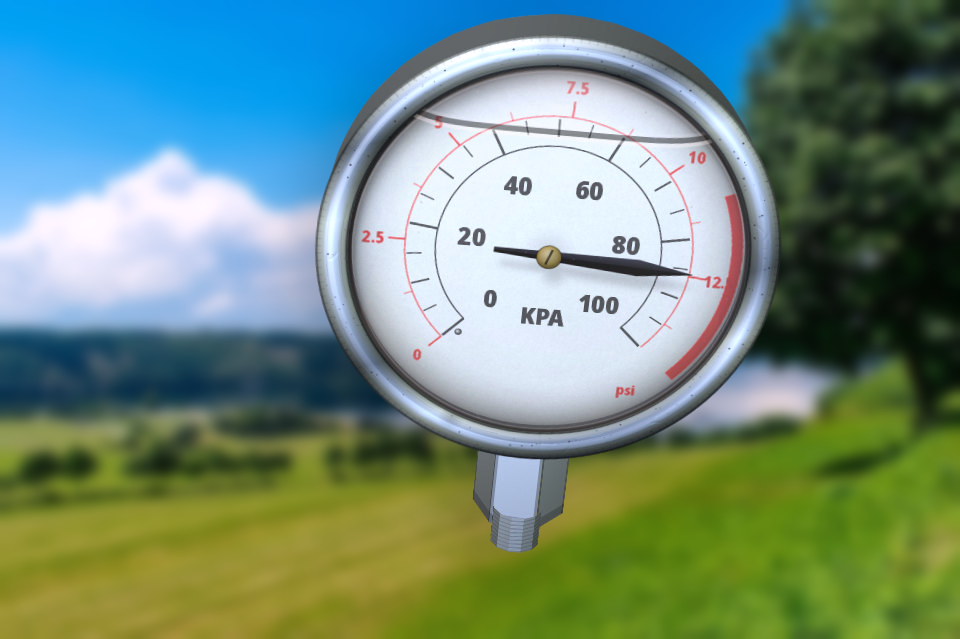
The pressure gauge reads 85 kPa
